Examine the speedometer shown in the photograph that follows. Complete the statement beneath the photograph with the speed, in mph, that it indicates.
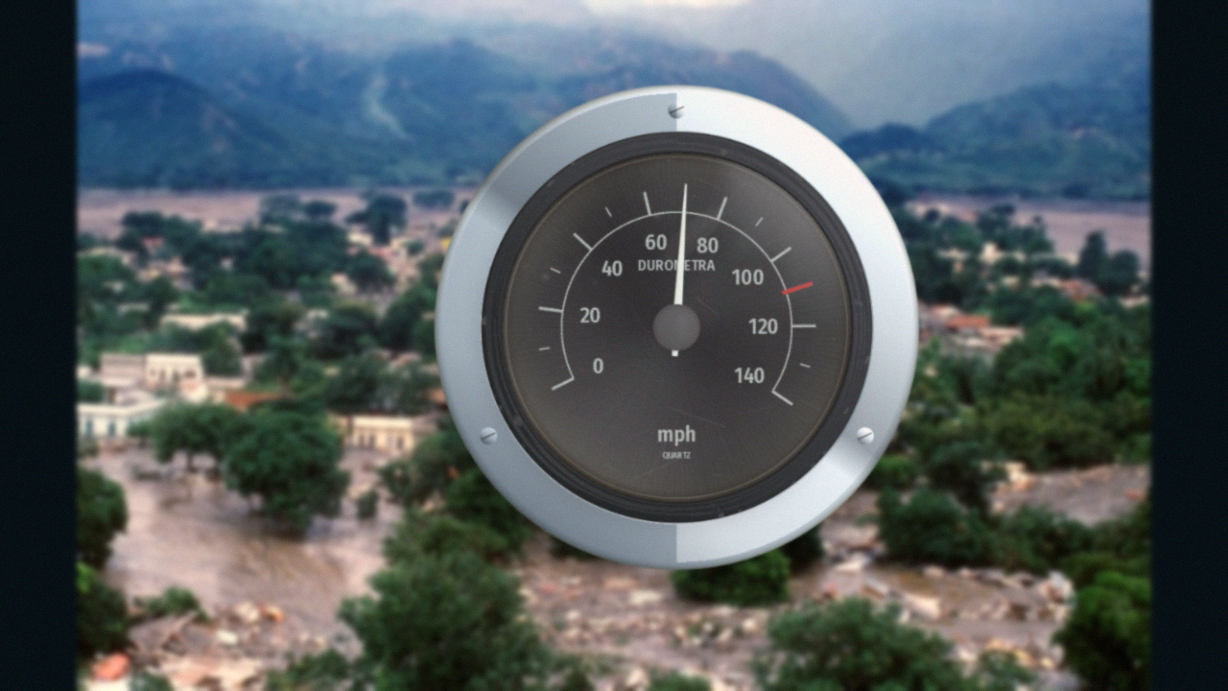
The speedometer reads 70 mph
